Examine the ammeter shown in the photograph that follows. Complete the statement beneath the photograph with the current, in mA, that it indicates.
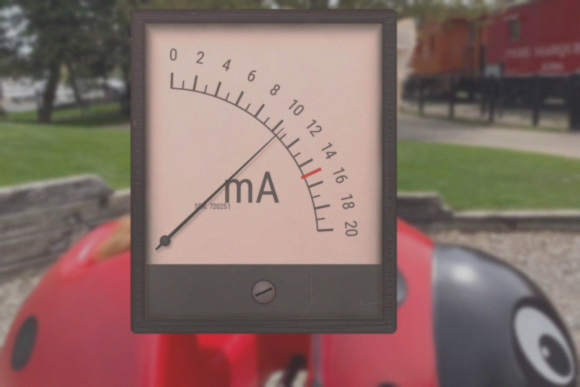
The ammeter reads 10.5 mA
